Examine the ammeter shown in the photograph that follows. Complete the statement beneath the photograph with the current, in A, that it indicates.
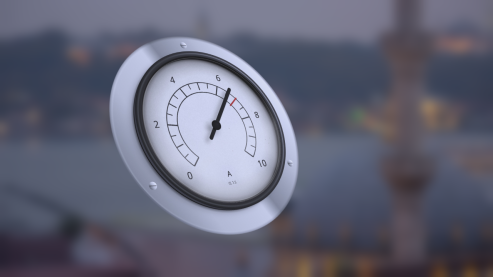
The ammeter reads 6.5 A
